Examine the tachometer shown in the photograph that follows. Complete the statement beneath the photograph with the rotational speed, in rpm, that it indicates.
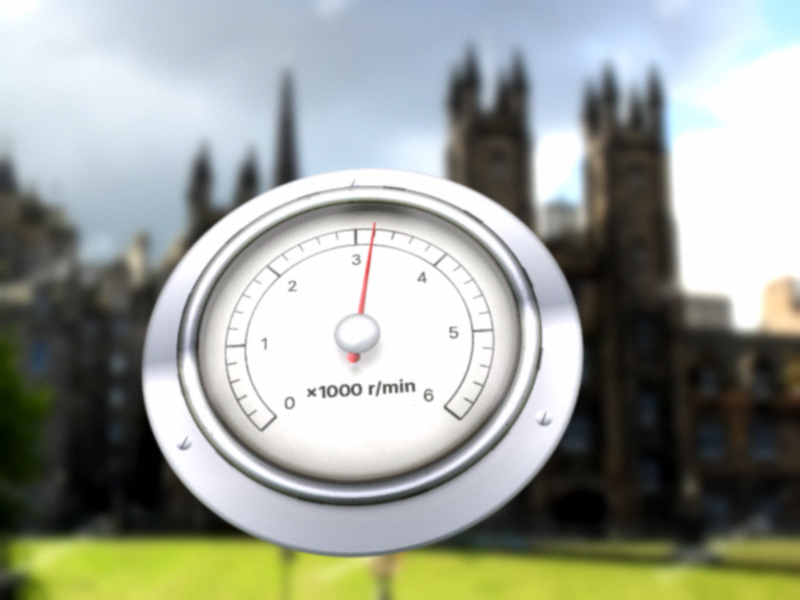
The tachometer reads 3200 rpm
